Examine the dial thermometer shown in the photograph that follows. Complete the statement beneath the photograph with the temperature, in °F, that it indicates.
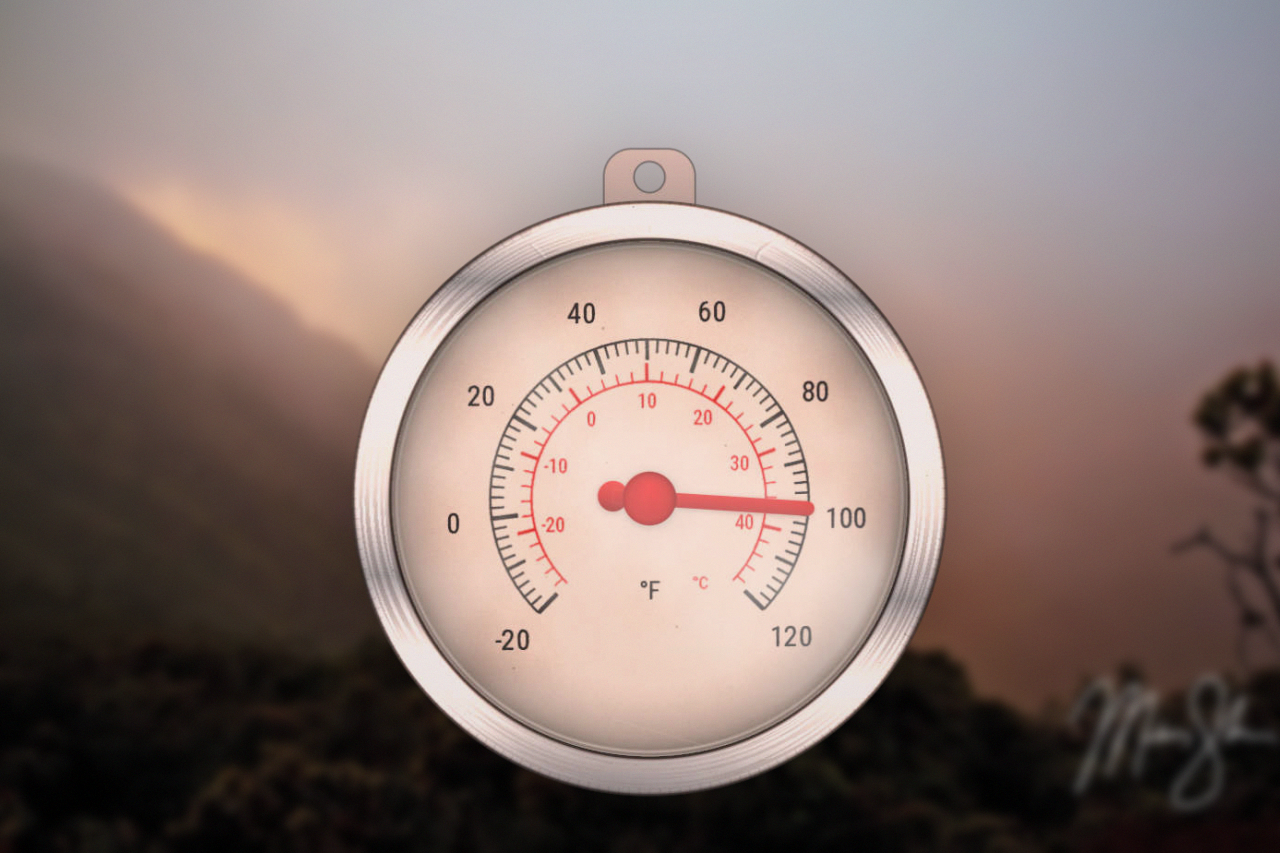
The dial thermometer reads 99 °F
